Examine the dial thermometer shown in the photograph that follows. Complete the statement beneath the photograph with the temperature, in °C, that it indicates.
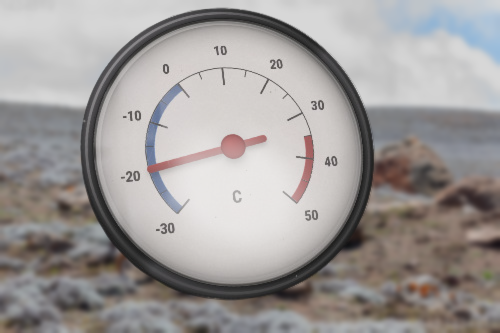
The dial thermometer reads -20 °C
